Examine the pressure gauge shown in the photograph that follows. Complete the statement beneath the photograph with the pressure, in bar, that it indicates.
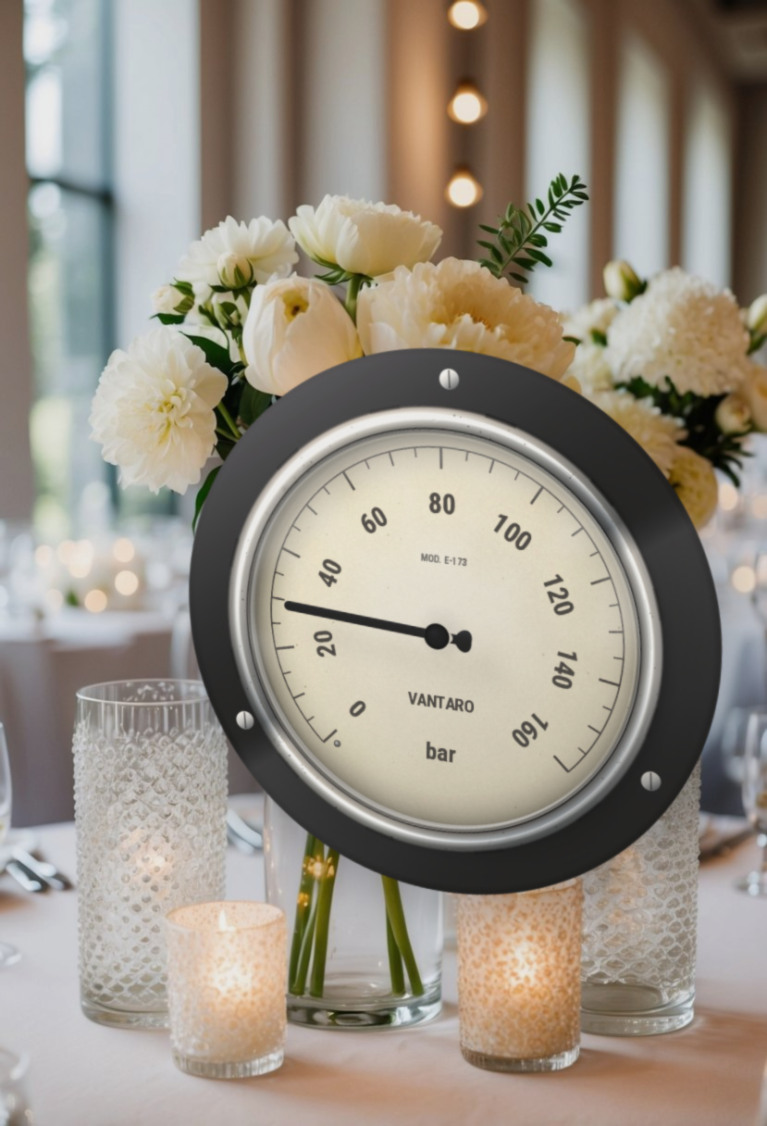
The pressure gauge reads 30 bar
